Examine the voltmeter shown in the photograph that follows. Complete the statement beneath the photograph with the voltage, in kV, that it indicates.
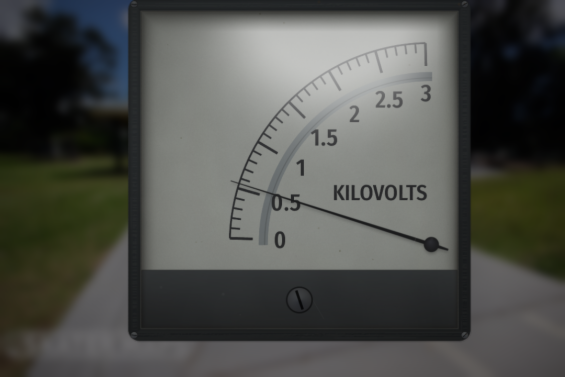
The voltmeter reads 0.55 kV
